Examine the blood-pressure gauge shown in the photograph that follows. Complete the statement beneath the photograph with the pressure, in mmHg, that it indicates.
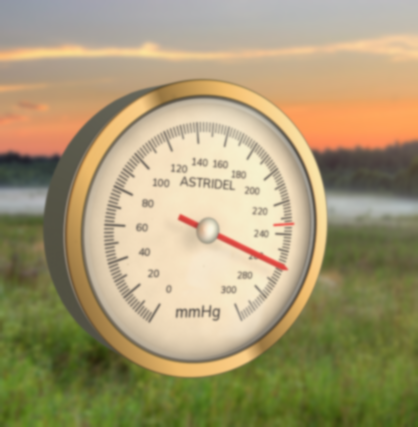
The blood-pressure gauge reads 260 mmHg
